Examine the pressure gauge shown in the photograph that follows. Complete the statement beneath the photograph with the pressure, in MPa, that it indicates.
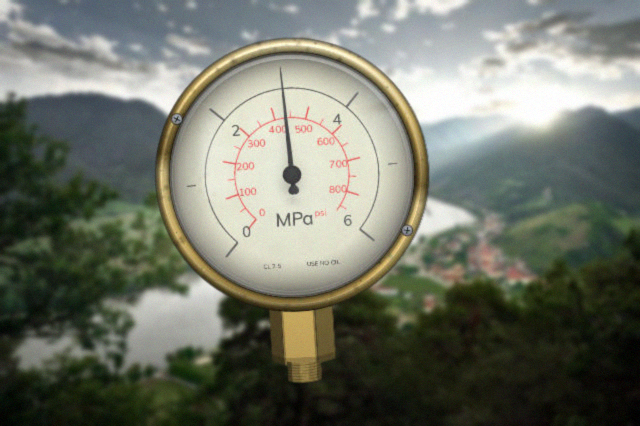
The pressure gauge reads 3 MPa
